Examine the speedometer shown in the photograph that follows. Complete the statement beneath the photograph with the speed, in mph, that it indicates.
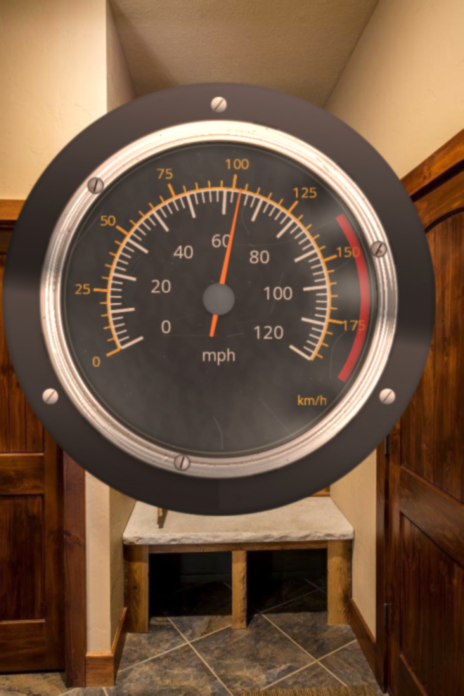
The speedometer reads 64 mph
